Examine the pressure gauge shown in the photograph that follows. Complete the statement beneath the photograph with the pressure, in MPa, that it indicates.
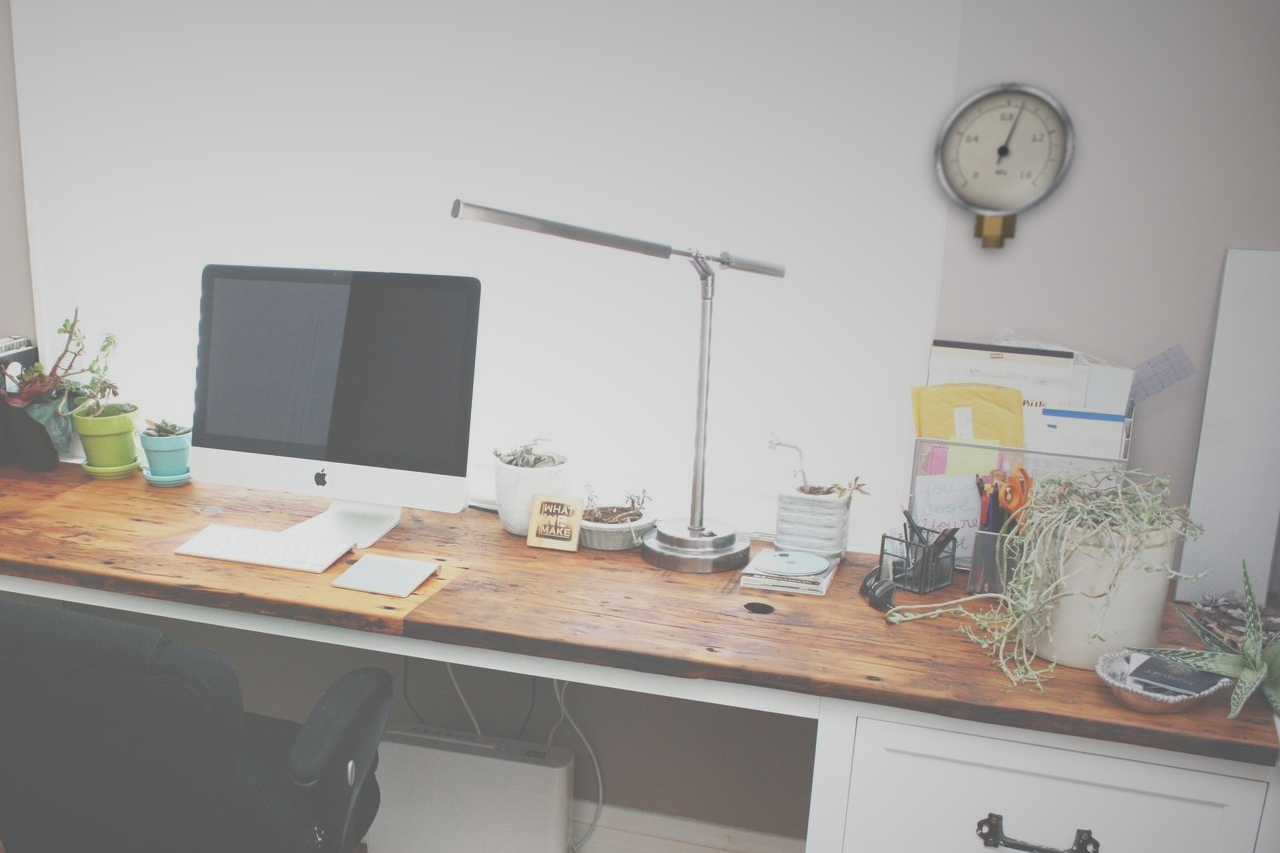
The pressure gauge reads 0.9 MPa
